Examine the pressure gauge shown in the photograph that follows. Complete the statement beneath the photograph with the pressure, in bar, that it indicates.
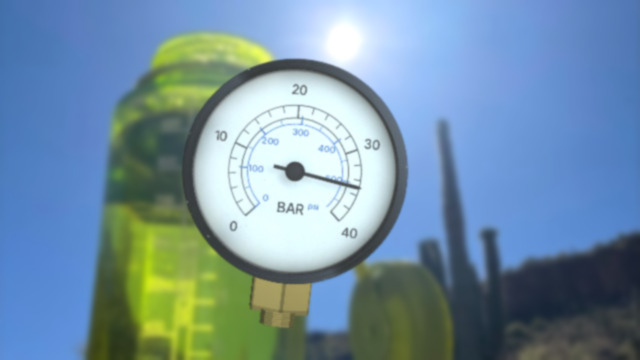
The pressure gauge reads 35 bar
